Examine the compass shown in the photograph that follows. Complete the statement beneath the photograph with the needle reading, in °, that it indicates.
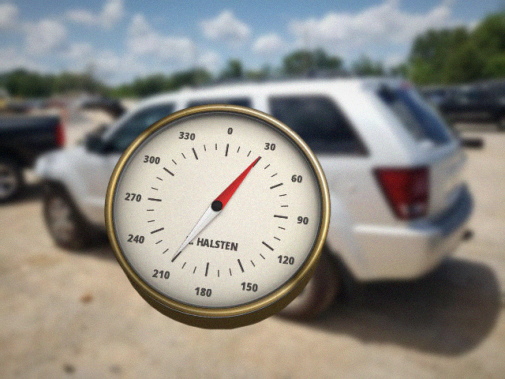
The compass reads 30 °
